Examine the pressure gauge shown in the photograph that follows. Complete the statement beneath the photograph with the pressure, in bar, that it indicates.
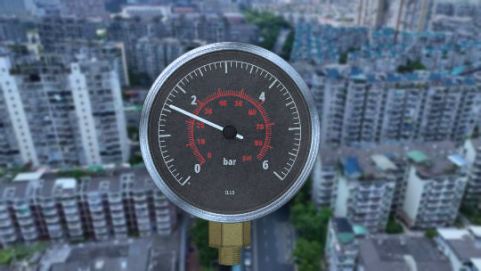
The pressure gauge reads 1.6 bar
